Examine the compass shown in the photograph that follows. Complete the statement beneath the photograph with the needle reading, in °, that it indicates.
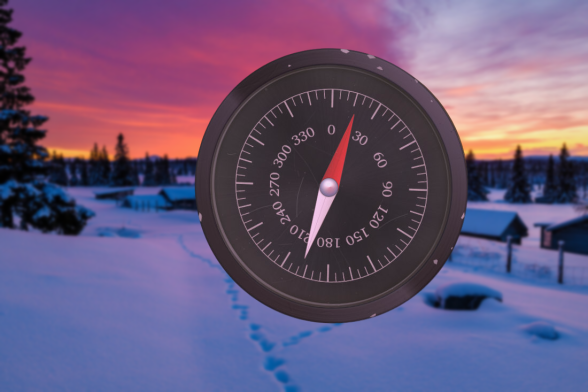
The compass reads 17.5 °
